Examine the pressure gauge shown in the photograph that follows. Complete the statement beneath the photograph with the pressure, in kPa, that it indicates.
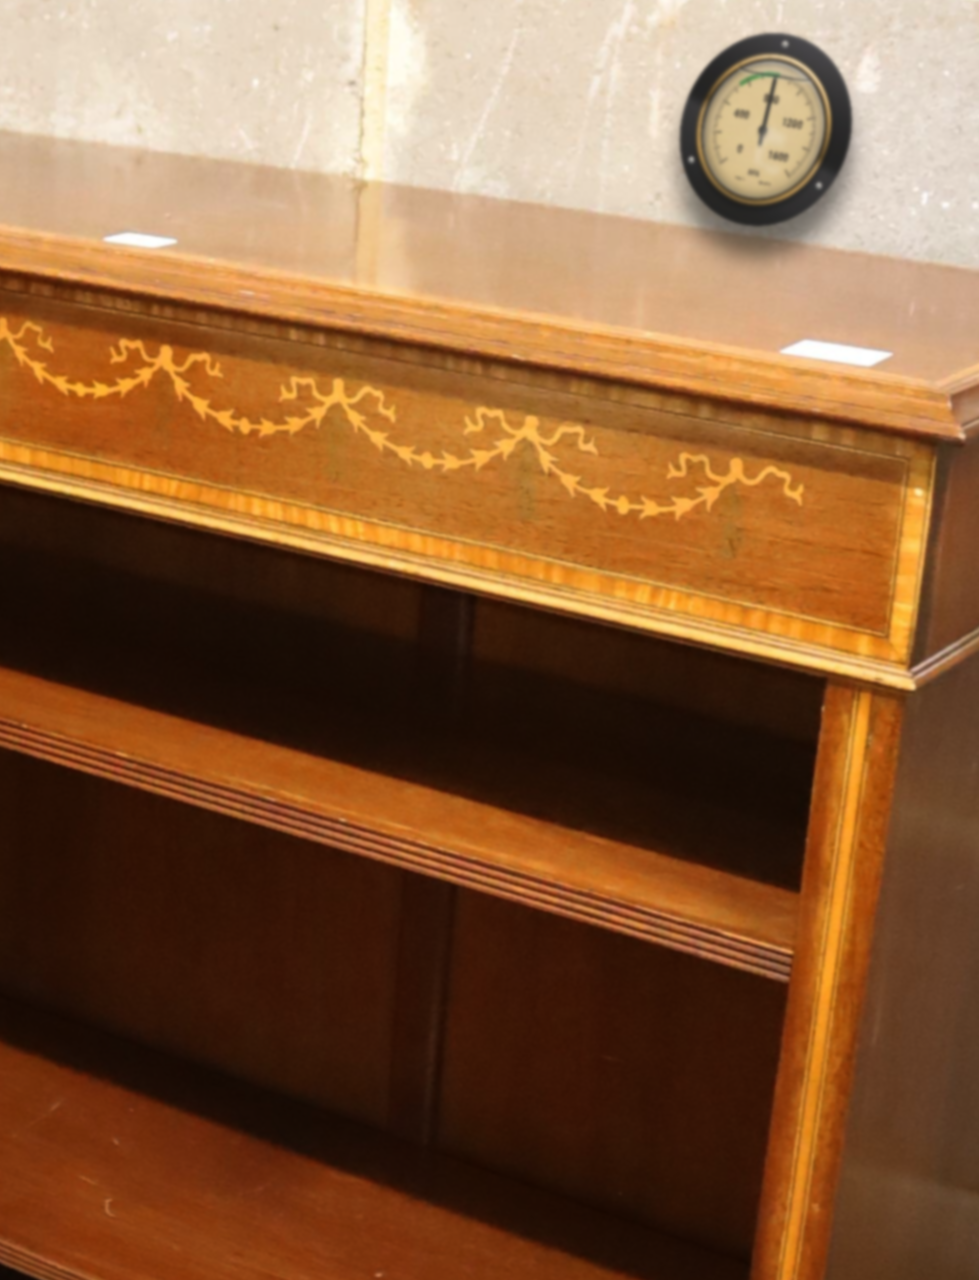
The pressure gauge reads 800 kPa
